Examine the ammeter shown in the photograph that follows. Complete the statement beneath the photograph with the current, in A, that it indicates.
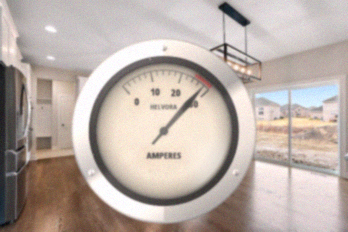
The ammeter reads 28 A
